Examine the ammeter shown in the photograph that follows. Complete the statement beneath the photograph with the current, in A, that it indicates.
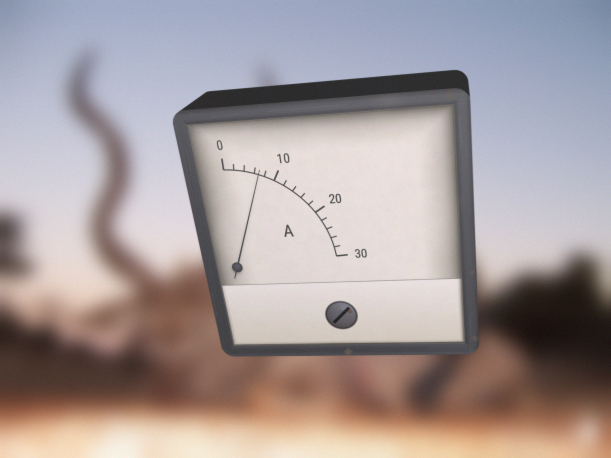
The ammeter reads 7 A
